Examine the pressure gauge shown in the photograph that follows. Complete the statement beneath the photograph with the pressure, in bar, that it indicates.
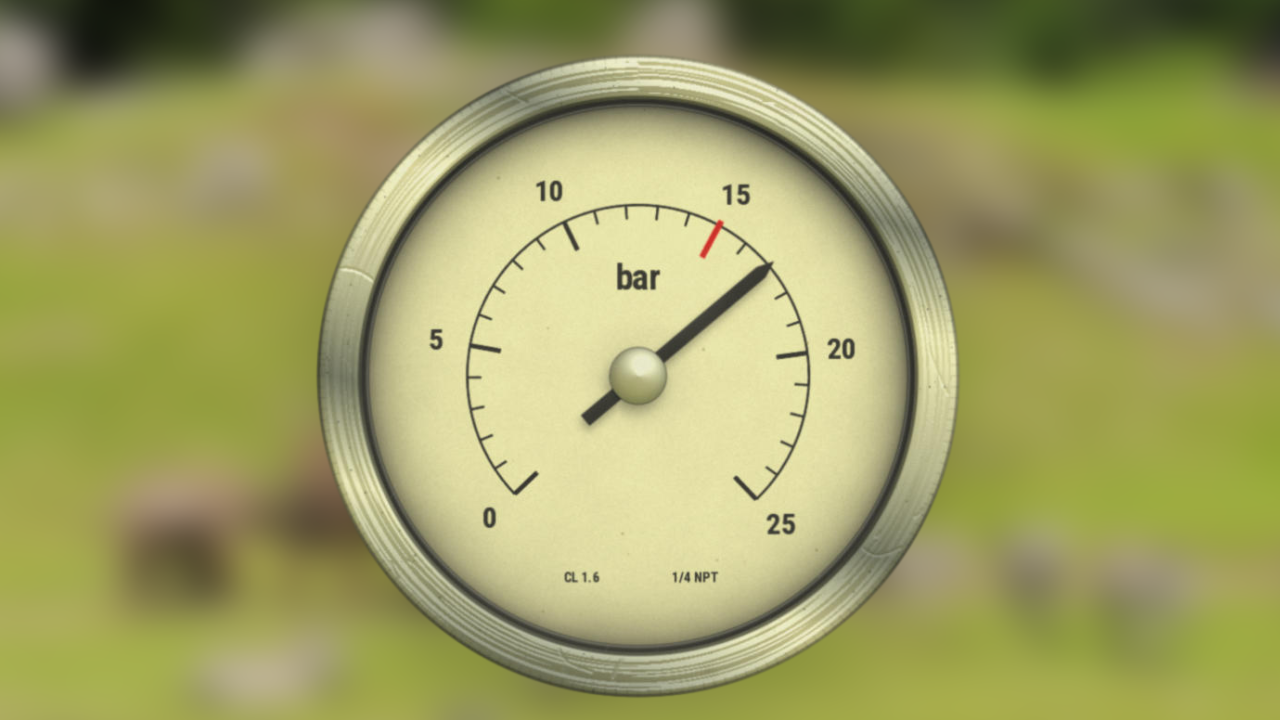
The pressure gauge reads 17 bar
